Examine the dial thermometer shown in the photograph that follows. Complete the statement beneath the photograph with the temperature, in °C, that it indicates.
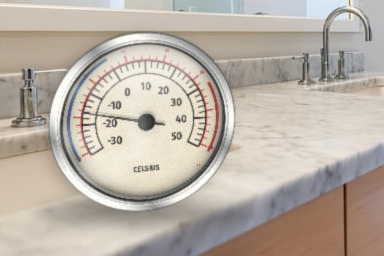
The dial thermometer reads -16 °C
